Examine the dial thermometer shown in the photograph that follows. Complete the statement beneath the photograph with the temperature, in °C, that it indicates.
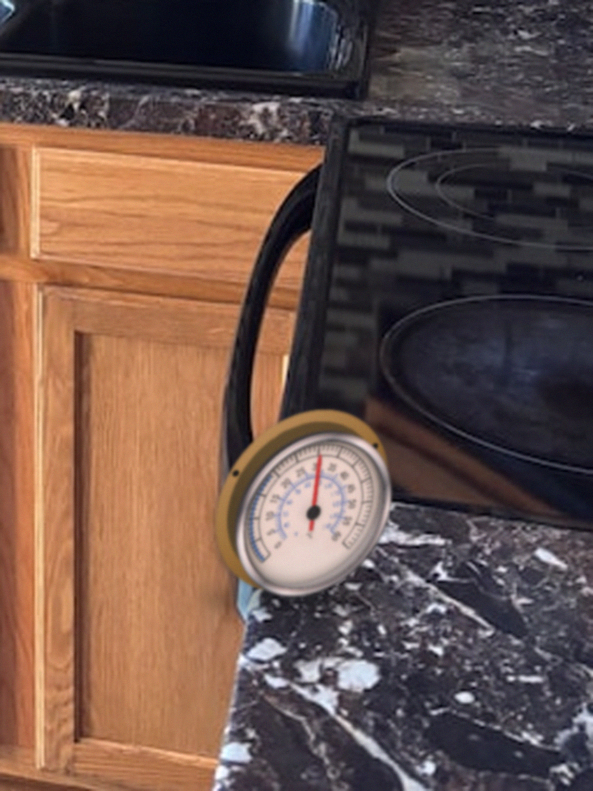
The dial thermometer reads 30 °C
